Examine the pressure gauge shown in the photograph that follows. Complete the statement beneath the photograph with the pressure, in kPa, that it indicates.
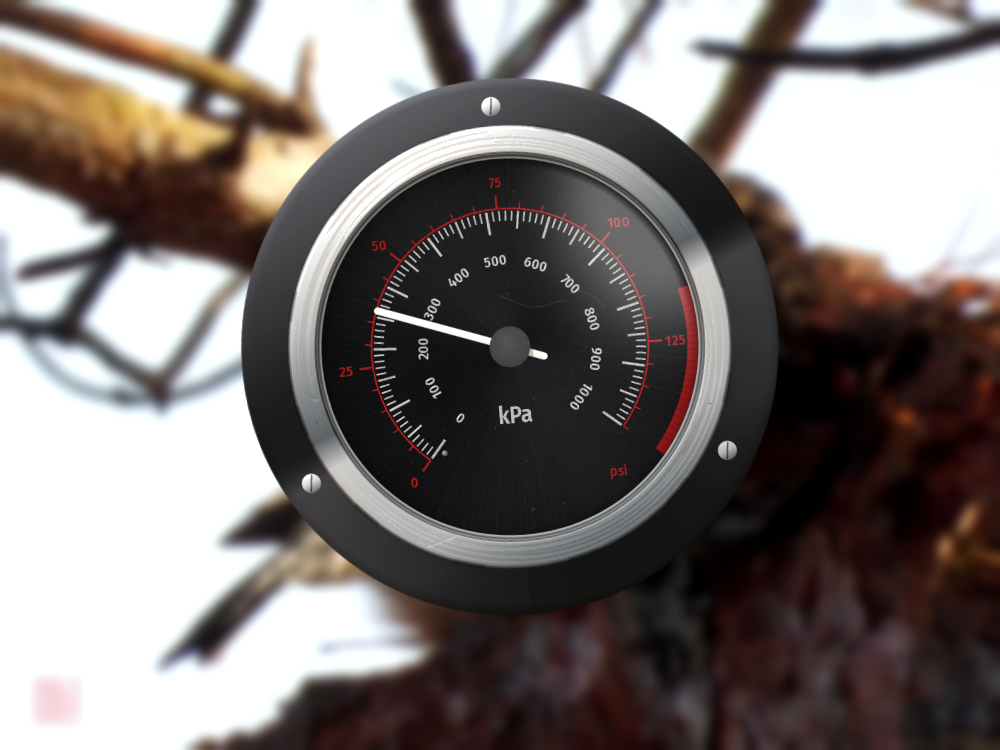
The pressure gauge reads 260 kPa
